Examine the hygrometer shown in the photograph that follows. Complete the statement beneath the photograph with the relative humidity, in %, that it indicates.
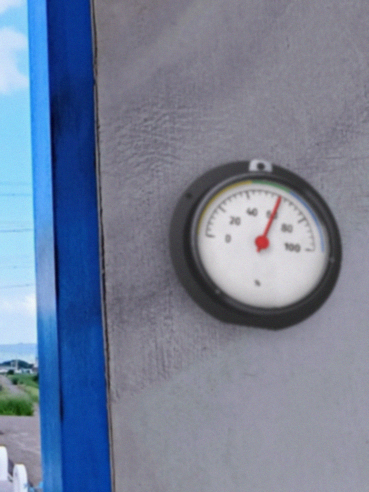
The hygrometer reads 60 %
